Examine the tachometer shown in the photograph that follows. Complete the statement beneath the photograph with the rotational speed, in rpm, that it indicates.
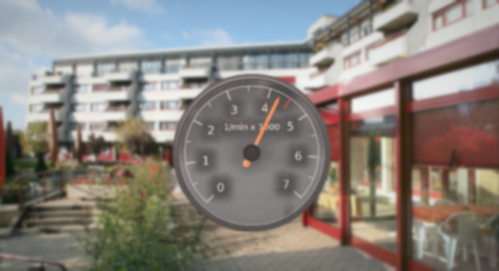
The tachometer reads 4250 rpm
